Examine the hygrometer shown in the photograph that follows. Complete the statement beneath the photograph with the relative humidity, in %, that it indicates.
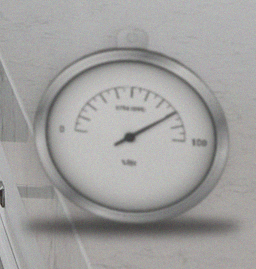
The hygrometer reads 80 %
